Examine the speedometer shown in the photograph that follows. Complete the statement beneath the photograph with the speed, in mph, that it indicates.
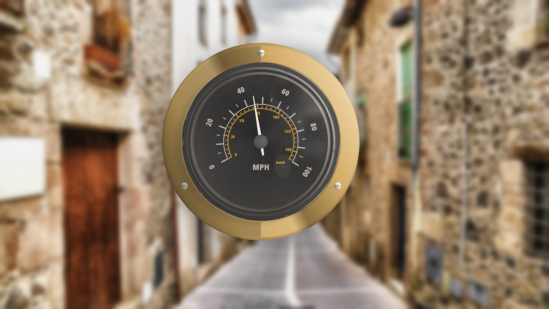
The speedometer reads 45 mph
